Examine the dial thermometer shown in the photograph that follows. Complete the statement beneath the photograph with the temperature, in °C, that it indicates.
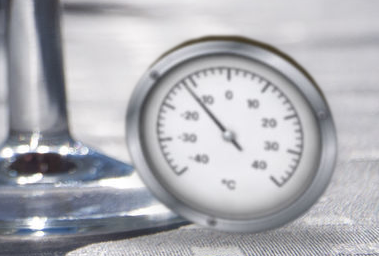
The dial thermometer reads -12 °C
